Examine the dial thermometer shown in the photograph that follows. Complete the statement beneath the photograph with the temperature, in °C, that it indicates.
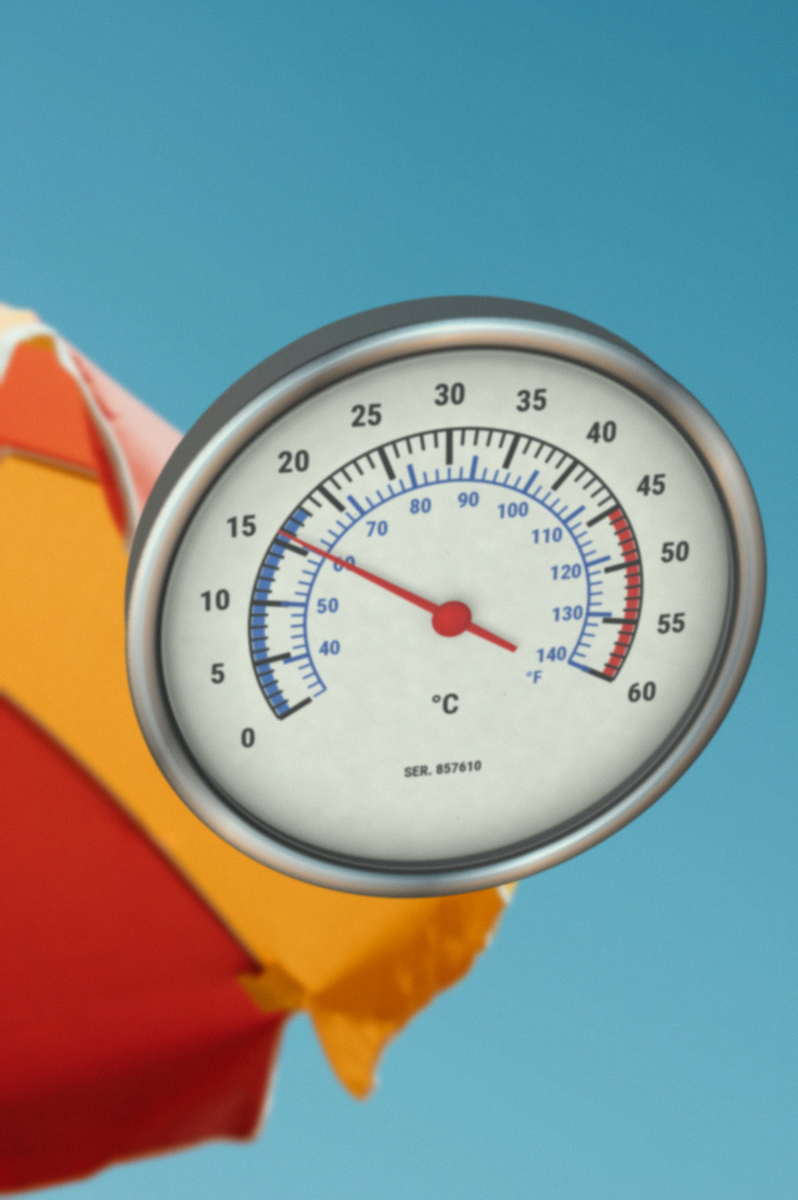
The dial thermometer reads 16 °C
